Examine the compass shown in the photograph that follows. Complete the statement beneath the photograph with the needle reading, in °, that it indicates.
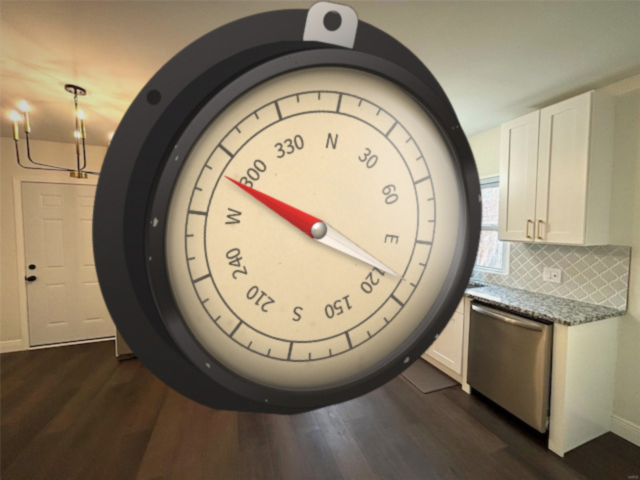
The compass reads 290 °
